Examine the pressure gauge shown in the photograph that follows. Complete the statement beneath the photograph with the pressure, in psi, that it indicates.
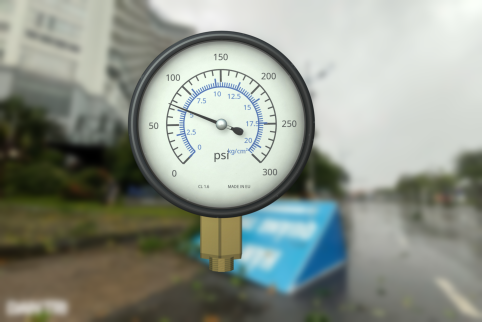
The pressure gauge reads 75 psi
